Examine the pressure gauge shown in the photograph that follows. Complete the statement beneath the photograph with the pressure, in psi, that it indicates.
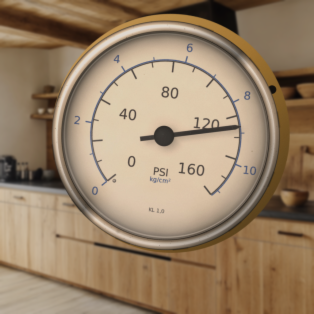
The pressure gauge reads 125 psi
